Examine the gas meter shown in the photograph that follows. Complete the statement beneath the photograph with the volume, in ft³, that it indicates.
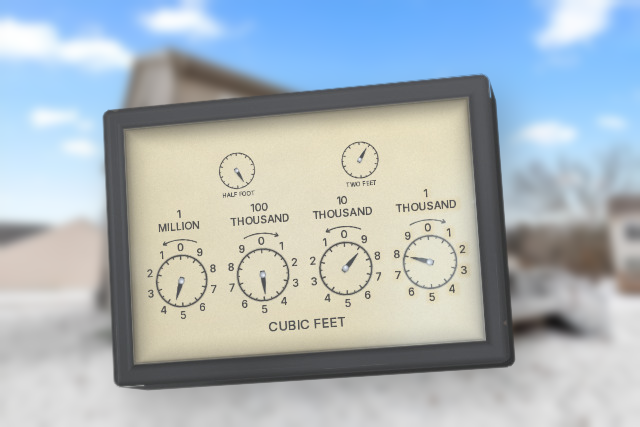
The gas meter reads 448800 ft³
